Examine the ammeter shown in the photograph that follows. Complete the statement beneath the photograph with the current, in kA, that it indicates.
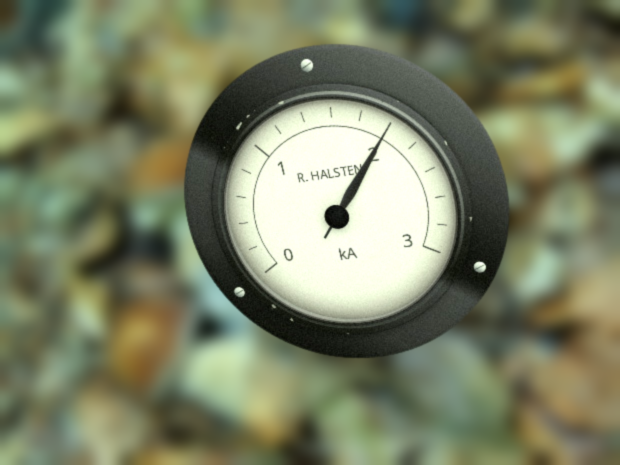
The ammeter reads 2 kA
